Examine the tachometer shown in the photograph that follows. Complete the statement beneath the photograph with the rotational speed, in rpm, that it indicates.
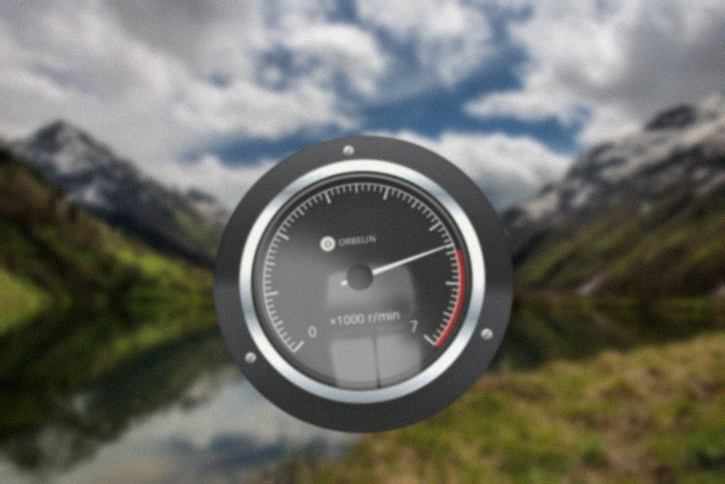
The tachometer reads 5400 rpm
